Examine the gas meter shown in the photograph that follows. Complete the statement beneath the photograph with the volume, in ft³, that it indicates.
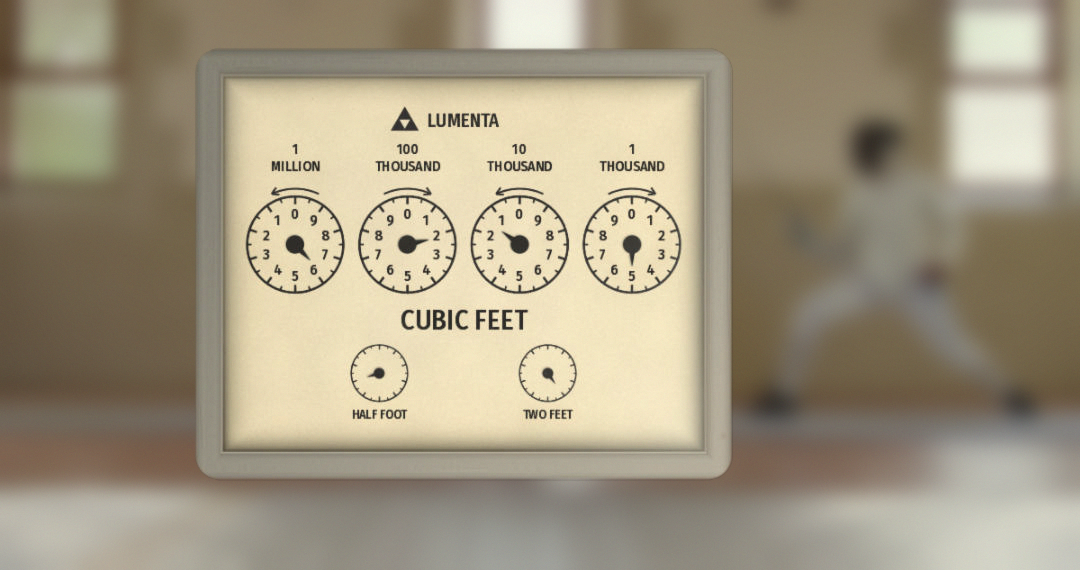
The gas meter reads 621500 ft³
